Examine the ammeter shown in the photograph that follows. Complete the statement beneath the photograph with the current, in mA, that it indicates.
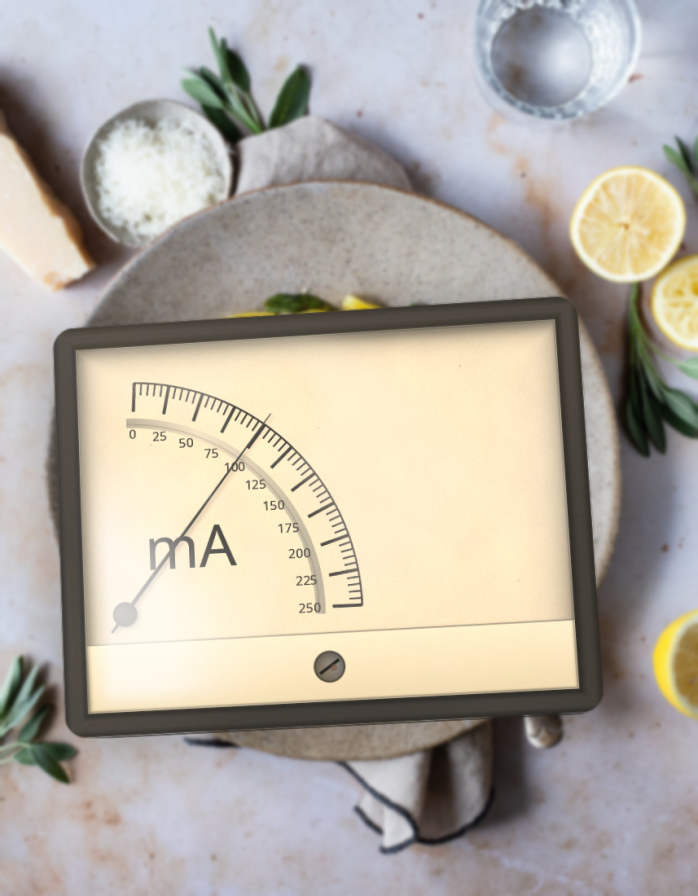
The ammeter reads 100 mA
